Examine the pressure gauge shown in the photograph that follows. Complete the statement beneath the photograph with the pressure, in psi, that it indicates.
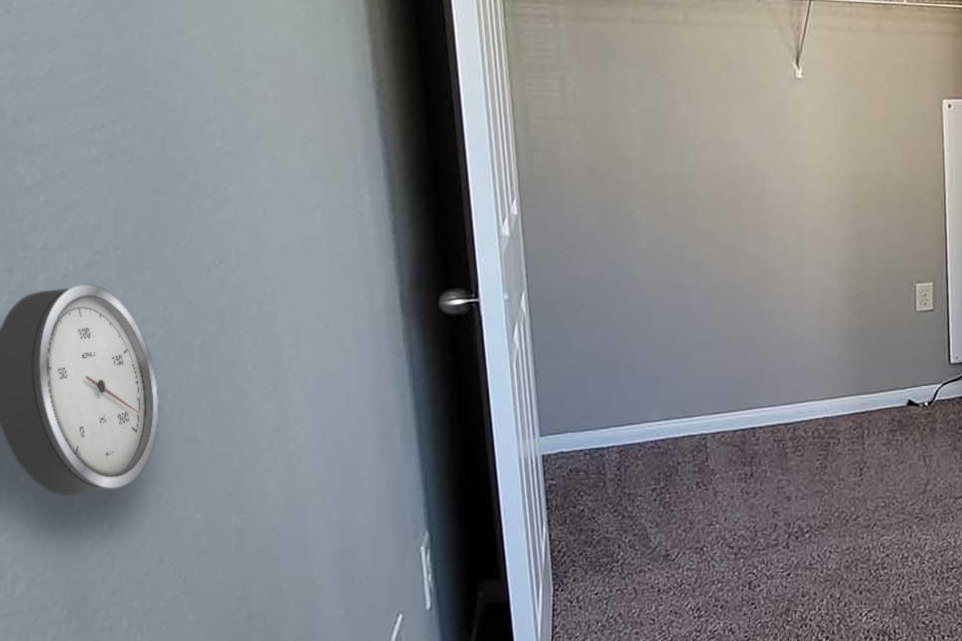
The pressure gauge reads 190 psi
